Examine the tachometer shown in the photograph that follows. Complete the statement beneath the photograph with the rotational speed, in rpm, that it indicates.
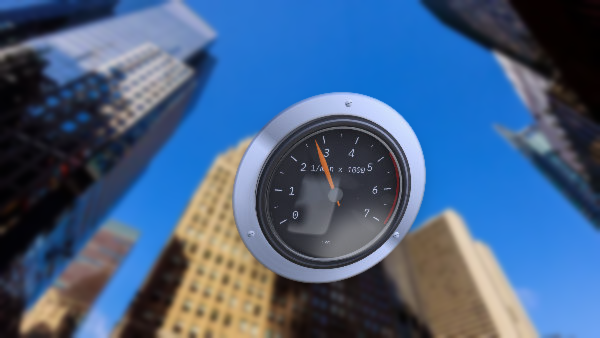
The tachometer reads 2750 rpm
